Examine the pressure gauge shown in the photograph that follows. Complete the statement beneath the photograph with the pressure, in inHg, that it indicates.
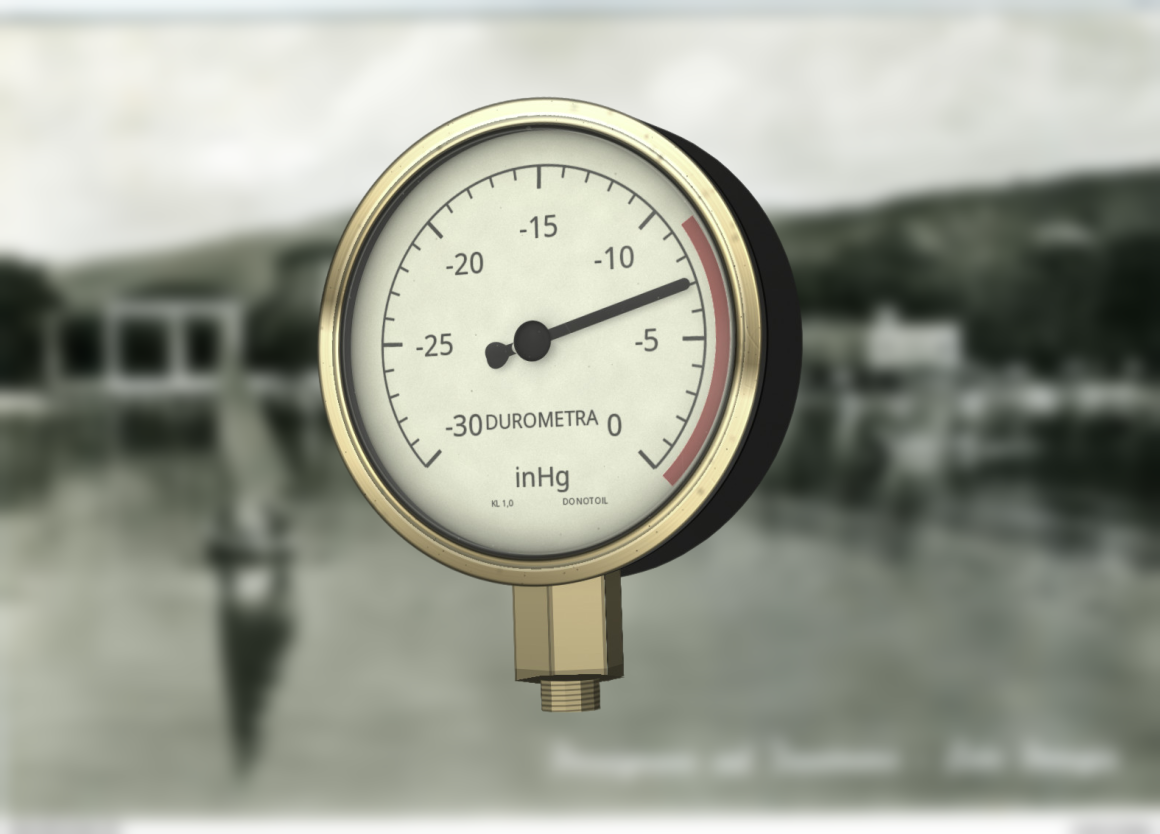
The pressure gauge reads -7 inHg
